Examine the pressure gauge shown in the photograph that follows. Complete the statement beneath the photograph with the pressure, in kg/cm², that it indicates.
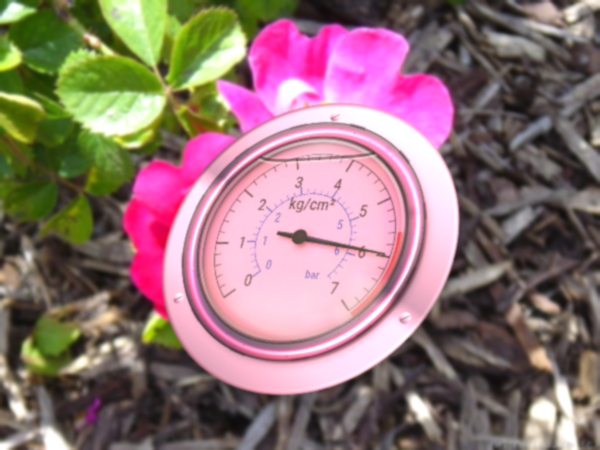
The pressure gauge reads 6 kg/cm²
